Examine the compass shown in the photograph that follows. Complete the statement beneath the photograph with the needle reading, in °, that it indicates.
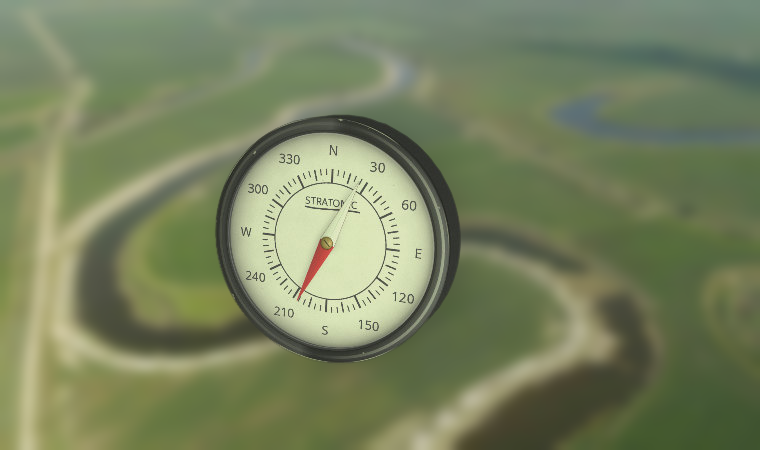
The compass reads 205 °
